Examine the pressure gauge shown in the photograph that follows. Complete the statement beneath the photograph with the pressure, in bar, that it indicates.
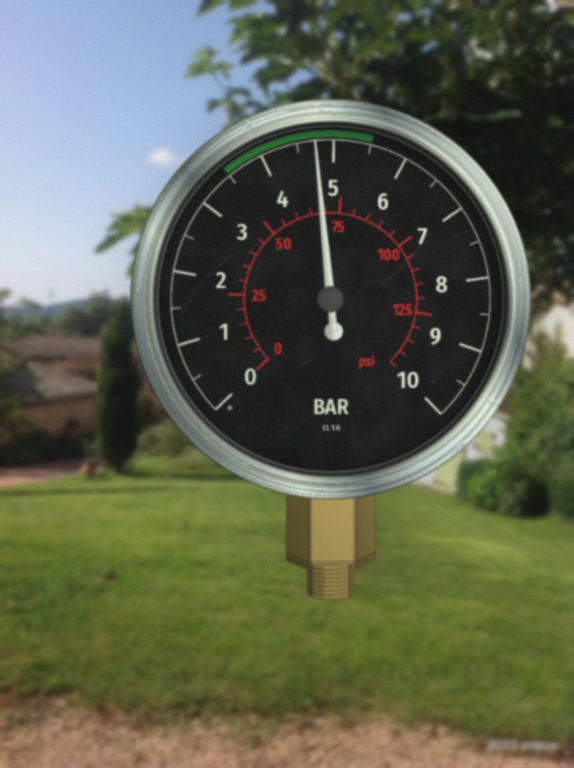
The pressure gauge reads 4.75 bar
